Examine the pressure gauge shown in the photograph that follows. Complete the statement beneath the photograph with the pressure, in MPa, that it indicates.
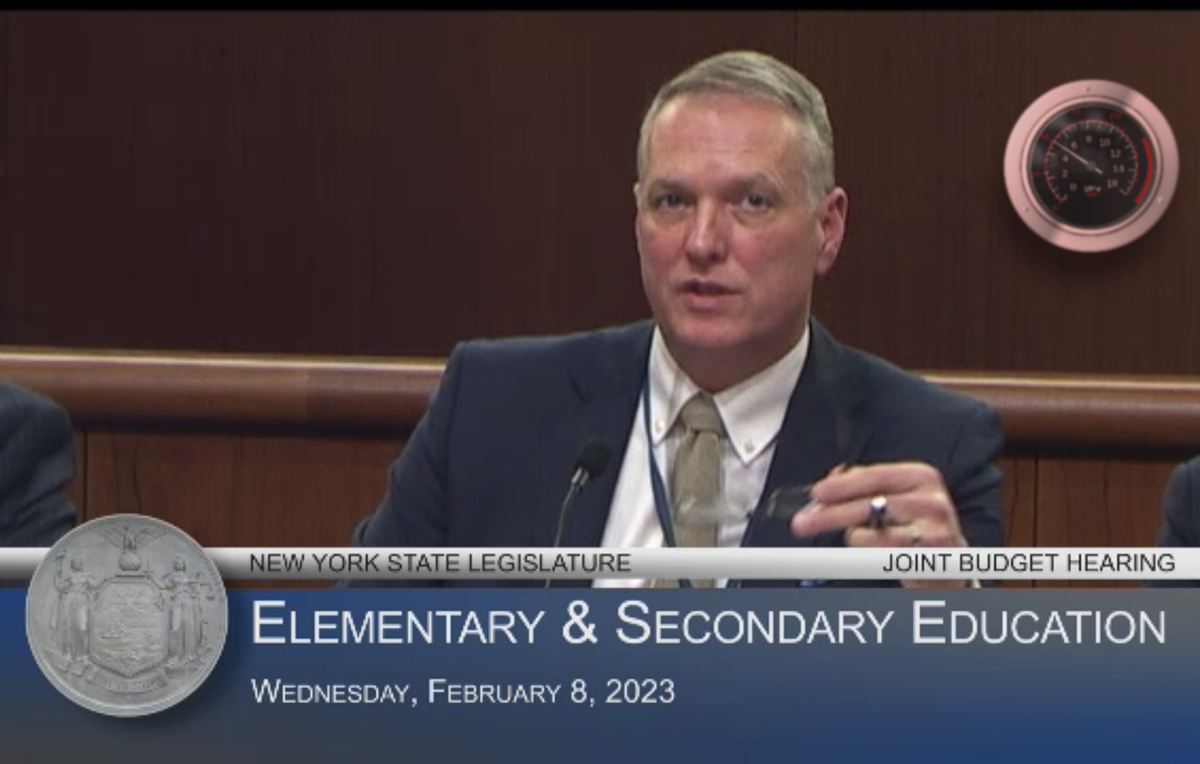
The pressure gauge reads 5 MPa
